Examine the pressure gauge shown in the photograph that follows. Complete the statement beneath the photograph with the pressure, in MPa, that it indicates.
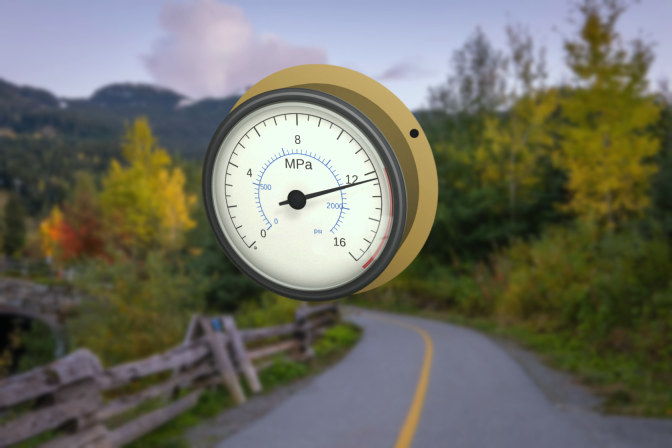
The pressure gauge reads 12.25 MPa
